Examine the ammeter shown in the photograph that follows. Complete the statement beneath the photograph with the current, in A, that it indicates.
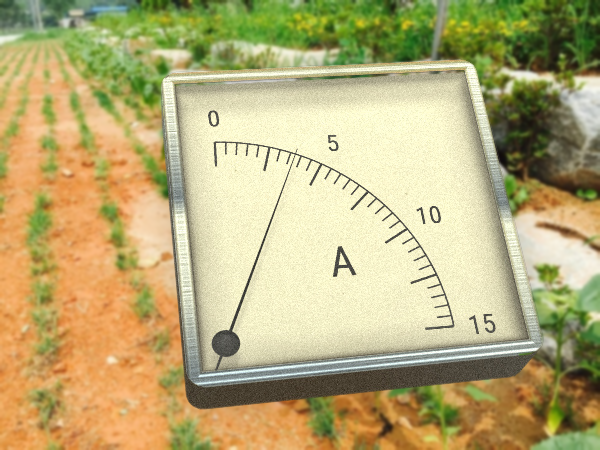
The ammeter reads 3.75 A
